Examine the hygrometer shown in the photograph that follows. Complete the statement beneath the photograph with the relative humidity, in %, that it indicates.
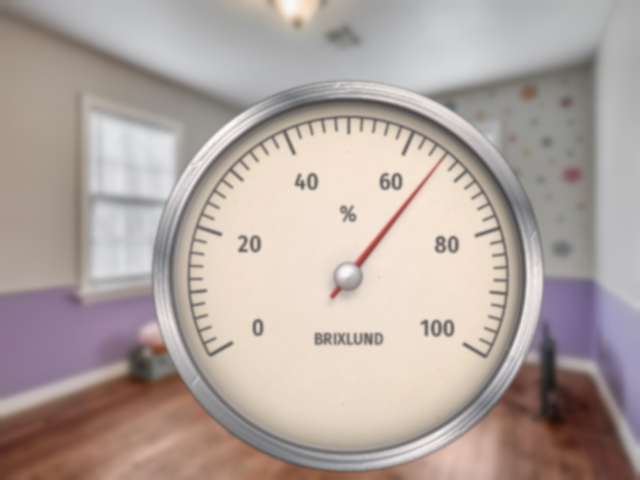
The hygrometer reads 66 %
